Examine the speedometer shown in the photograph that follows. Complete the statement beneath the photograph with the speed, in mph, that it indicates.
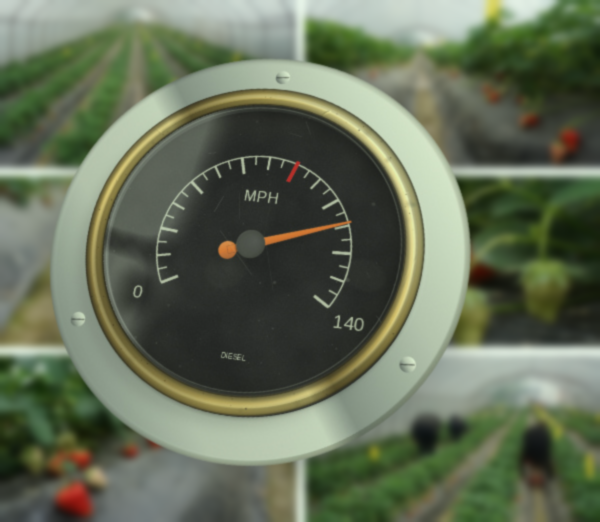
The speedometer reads 110 mph
